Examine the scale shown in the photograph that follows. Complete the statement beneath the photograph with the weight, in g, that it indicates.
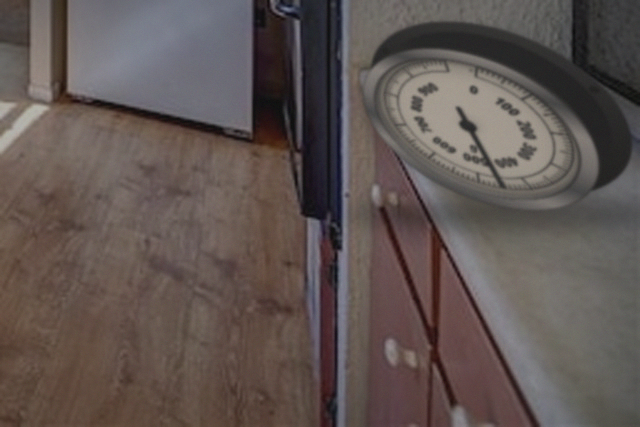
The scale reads 450 g
